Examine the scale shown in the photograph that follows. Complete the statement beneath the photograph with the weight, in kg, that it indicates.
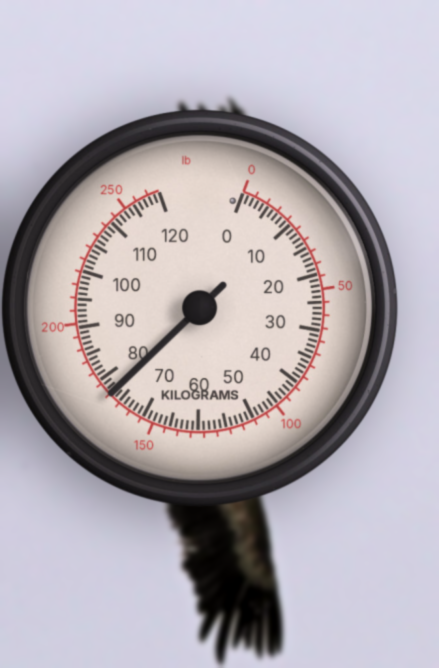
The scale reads 77 kg
